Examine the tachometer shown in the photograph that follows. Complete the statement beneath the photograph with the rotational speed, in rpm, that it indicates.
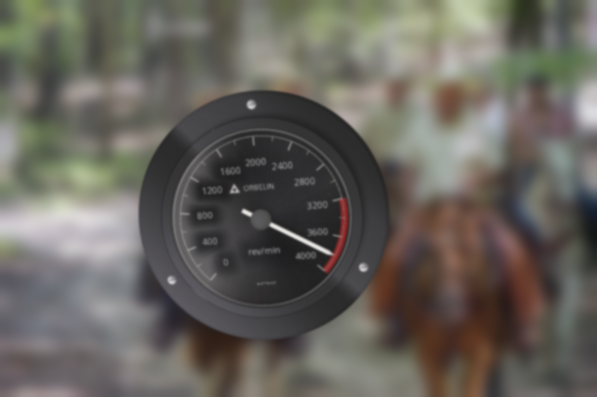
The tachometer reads 3800 rpm
